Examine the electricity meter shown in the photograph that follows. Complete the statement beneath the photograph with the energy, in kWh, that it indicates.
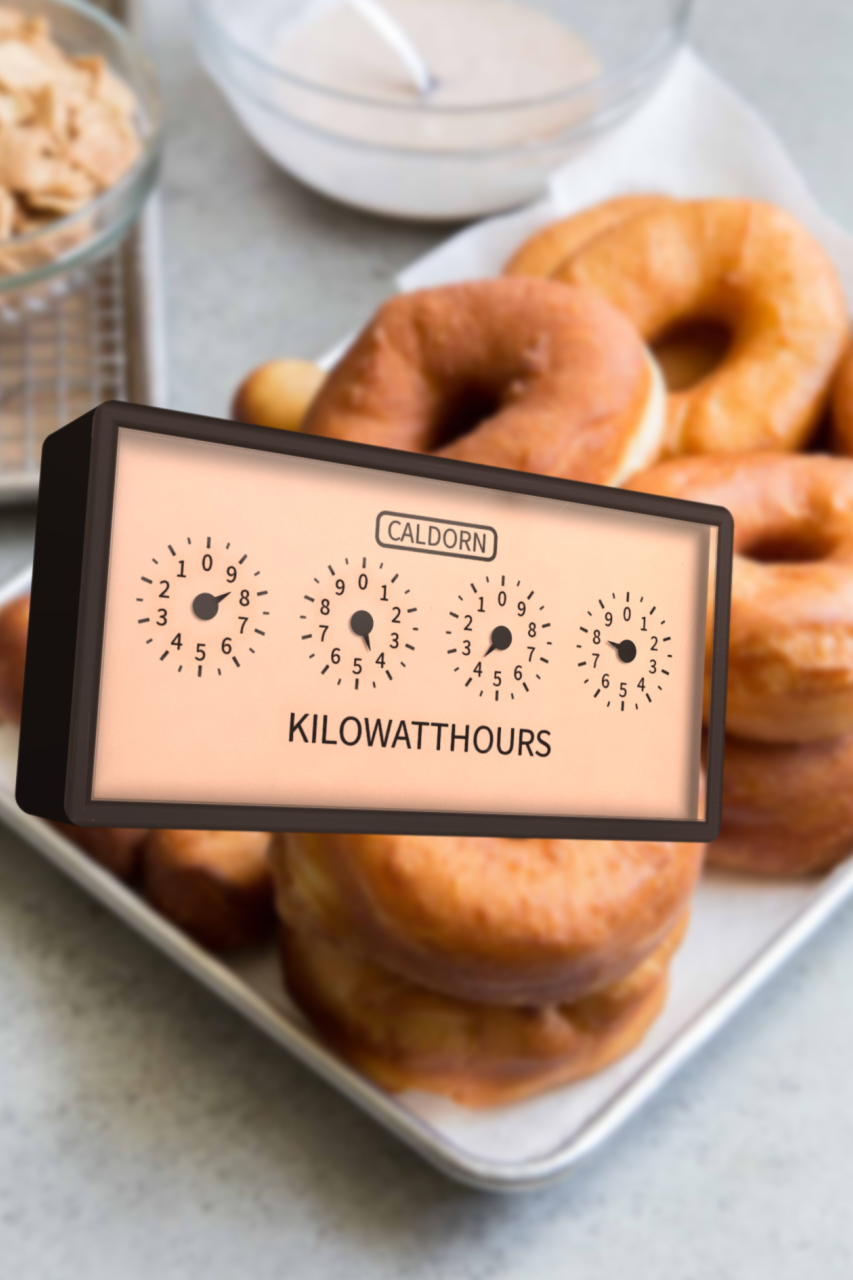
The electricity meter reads 8438 kWh
